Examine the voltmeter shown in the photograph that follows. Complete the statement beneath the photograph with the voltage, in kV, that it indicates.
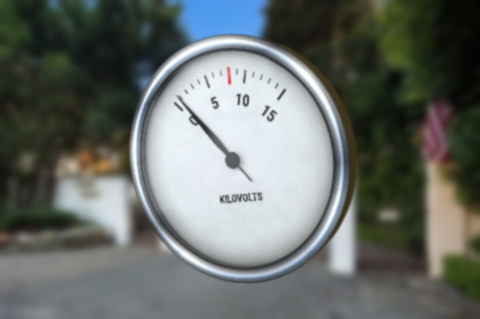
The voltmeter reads 1 kV
